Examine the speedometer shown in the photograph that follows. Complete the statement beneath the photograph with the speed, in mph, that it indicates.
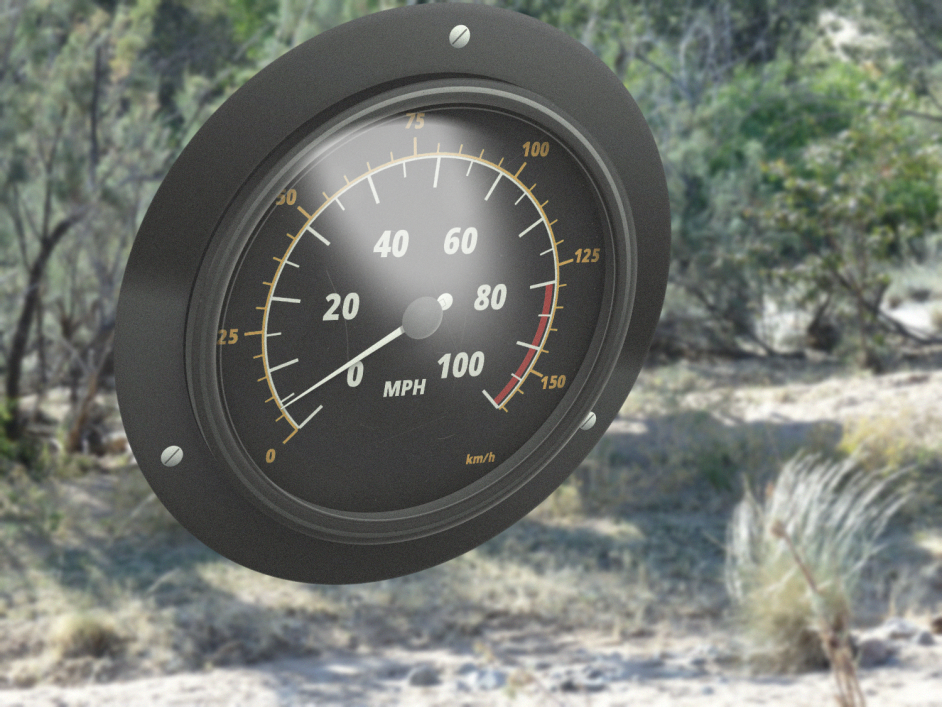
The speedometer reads 5 mph
